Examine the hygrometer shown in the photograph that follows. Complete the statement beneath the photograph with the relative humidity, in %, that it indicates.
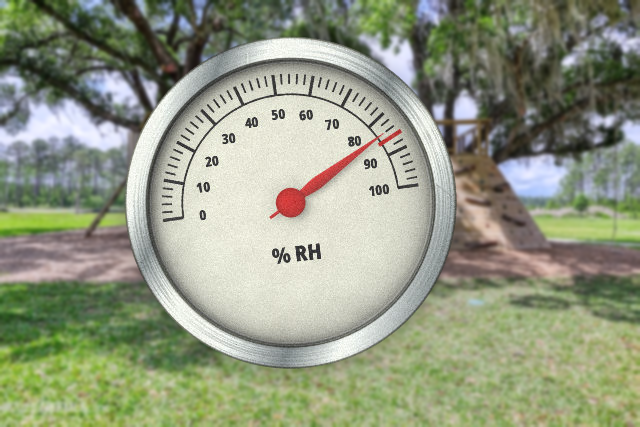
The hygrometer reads 84 %
